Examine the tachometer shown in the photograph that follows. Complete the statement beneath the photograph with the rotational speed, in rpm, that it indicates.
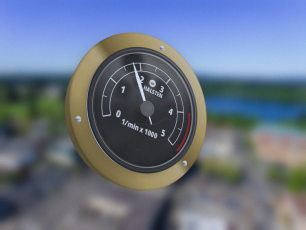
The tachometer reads 1750 rpm
